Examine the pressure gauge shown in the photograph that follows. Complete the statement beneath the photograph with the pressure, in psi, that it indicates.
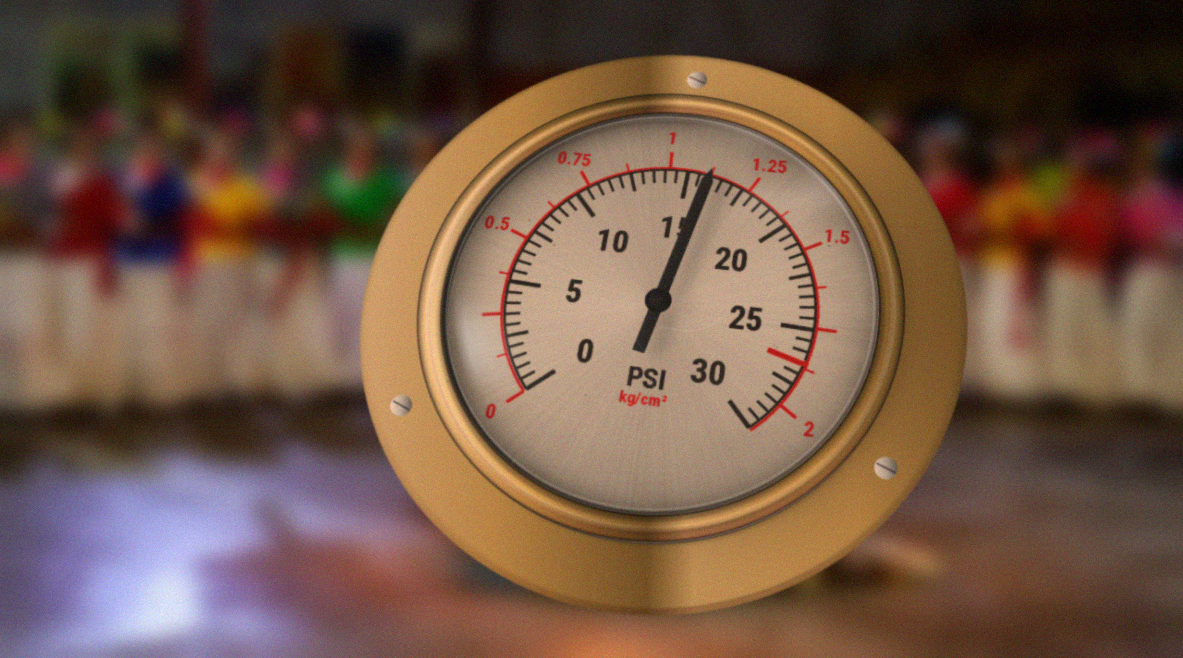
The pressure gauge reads 16 psi
